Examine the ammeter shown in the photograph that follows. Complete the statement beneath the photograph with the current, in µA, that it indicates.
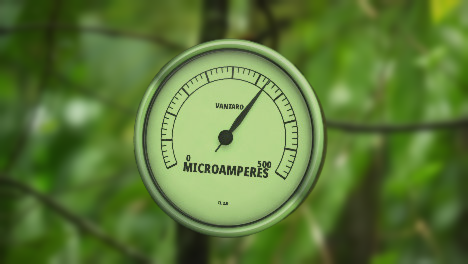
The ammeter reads 320 µA
